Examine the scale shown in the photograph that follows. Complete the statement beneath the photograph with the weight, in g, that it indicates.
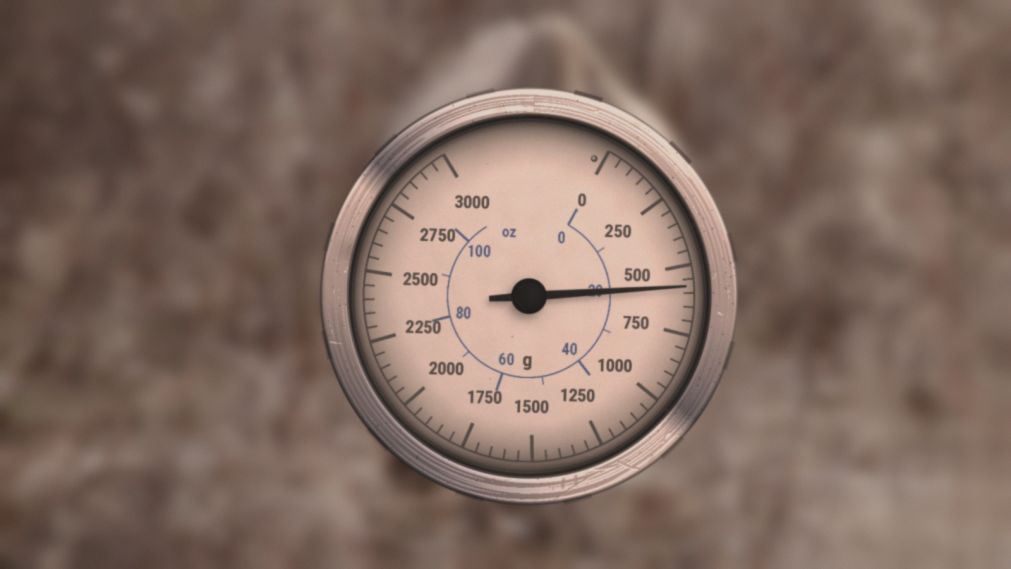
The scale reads 575 g
